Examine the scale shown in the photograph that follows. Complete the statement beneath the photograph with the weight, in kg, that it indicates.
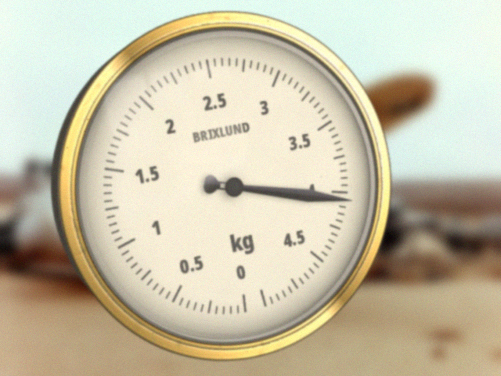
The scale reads 4.05 kg
